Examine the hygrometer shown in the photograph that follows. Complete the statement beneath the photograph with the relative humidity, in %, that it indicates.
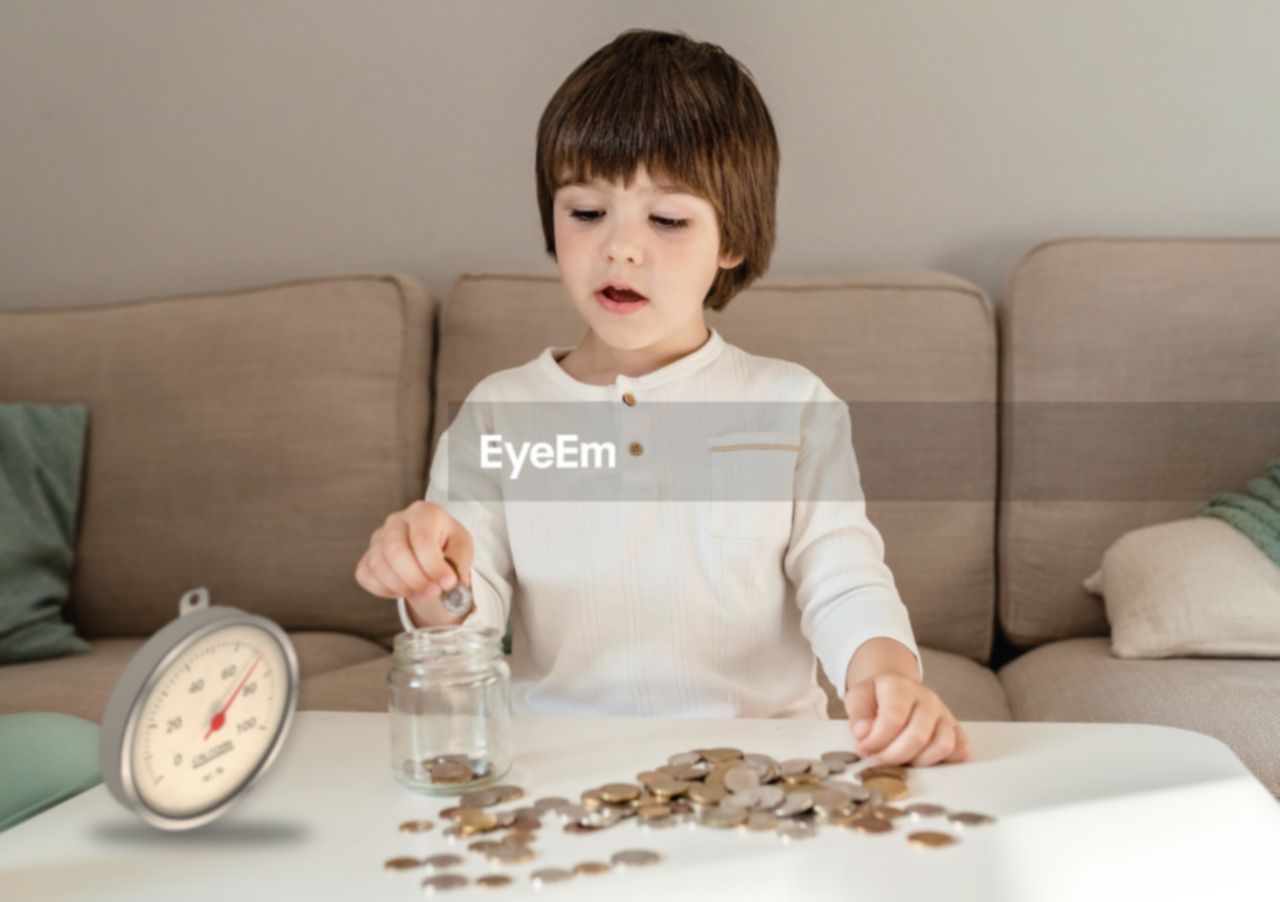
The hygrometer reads 70 %
